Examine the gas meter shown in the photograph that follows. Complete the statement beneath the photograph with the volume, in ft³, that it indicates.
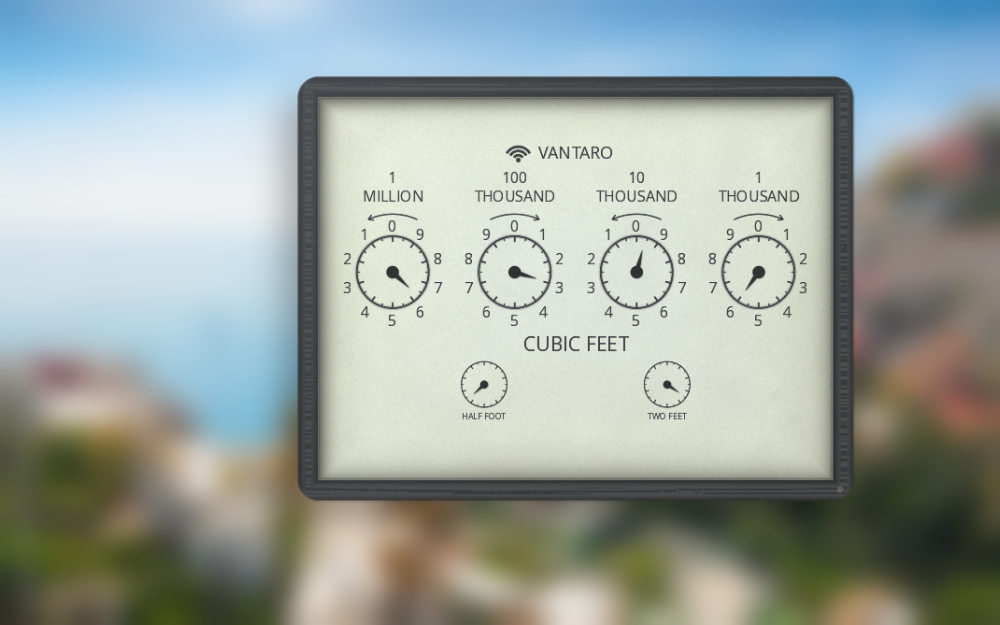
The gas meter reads 629600 ft³
